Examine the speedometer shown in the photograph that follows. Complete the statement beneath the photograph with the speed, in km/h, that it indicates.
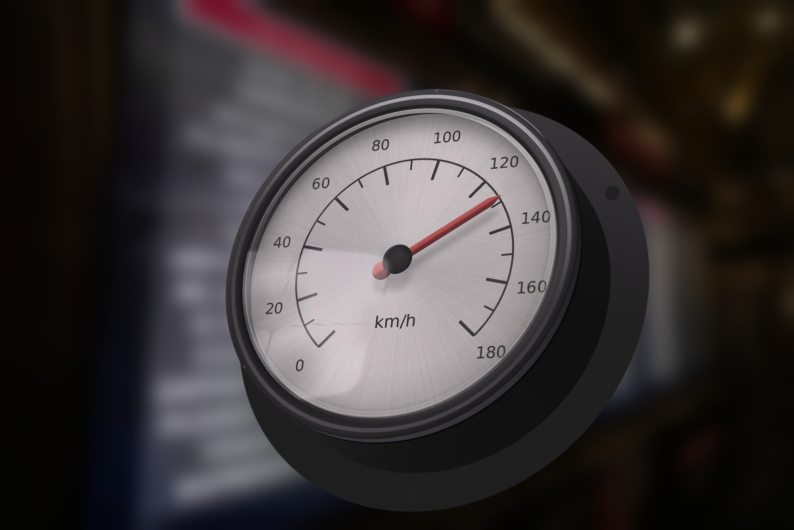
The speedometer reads 130 km/h
